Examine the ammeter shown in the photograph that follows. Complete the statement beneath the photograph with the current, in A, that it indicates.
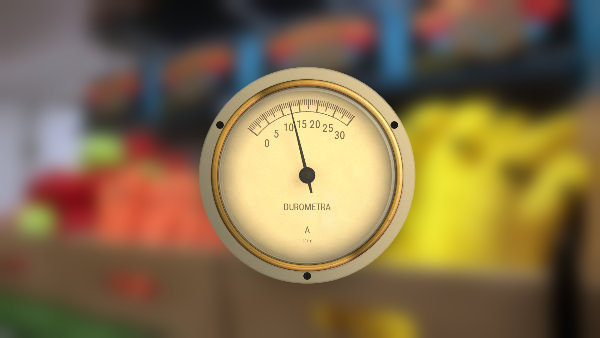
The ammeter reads 12.5 A
